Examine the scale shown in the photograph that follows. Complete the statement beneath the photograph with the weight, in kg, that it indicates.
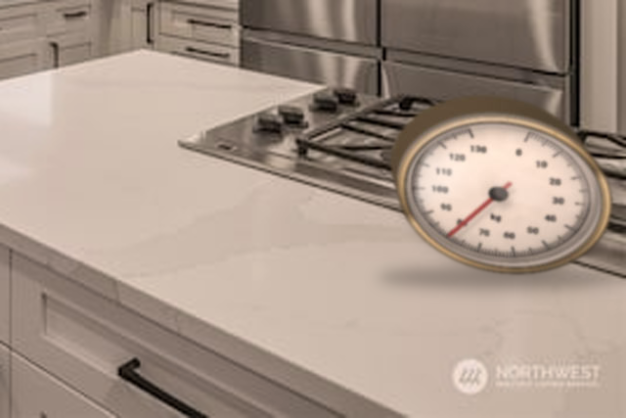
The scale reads 80 kg
